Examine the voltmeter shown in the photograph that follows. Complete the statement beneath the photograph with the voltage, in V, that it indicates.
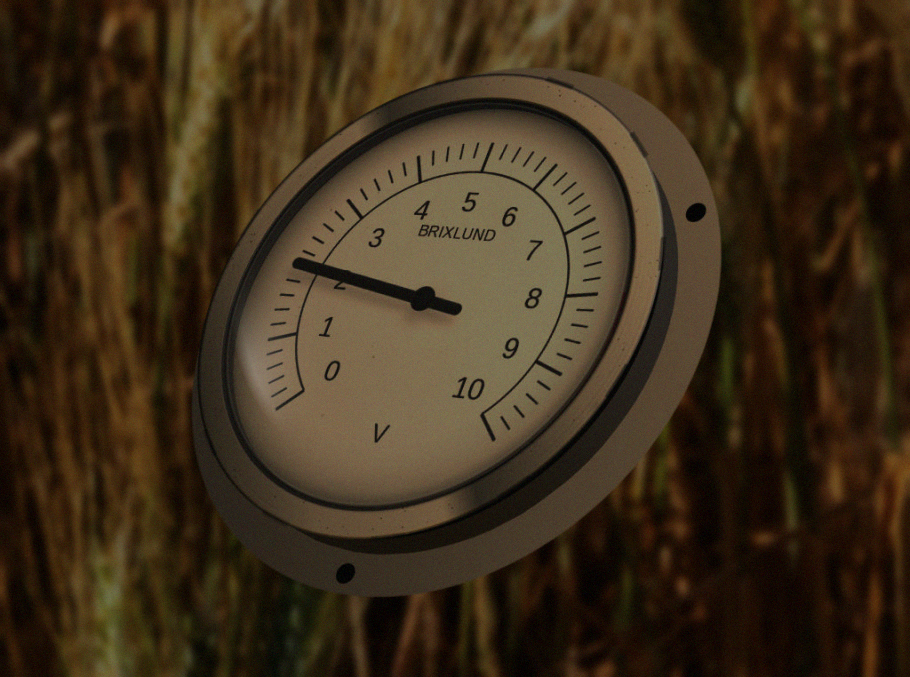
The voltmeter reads 2 V
